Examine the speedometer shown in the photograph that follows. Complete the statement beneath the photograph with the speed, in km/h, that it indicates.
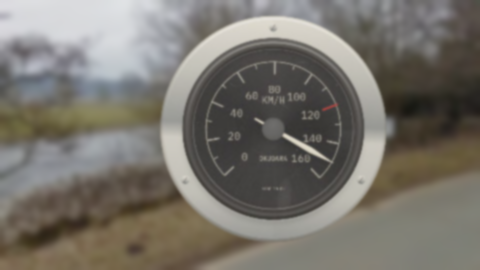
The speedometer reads 150 km/h
